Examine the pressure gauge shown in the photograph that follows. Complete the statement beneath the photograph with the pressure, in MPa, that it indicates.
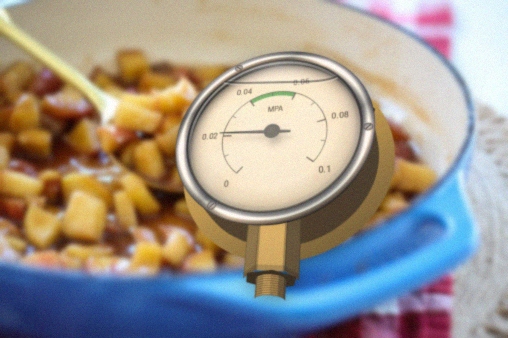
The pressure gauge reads 0.02 MPa
